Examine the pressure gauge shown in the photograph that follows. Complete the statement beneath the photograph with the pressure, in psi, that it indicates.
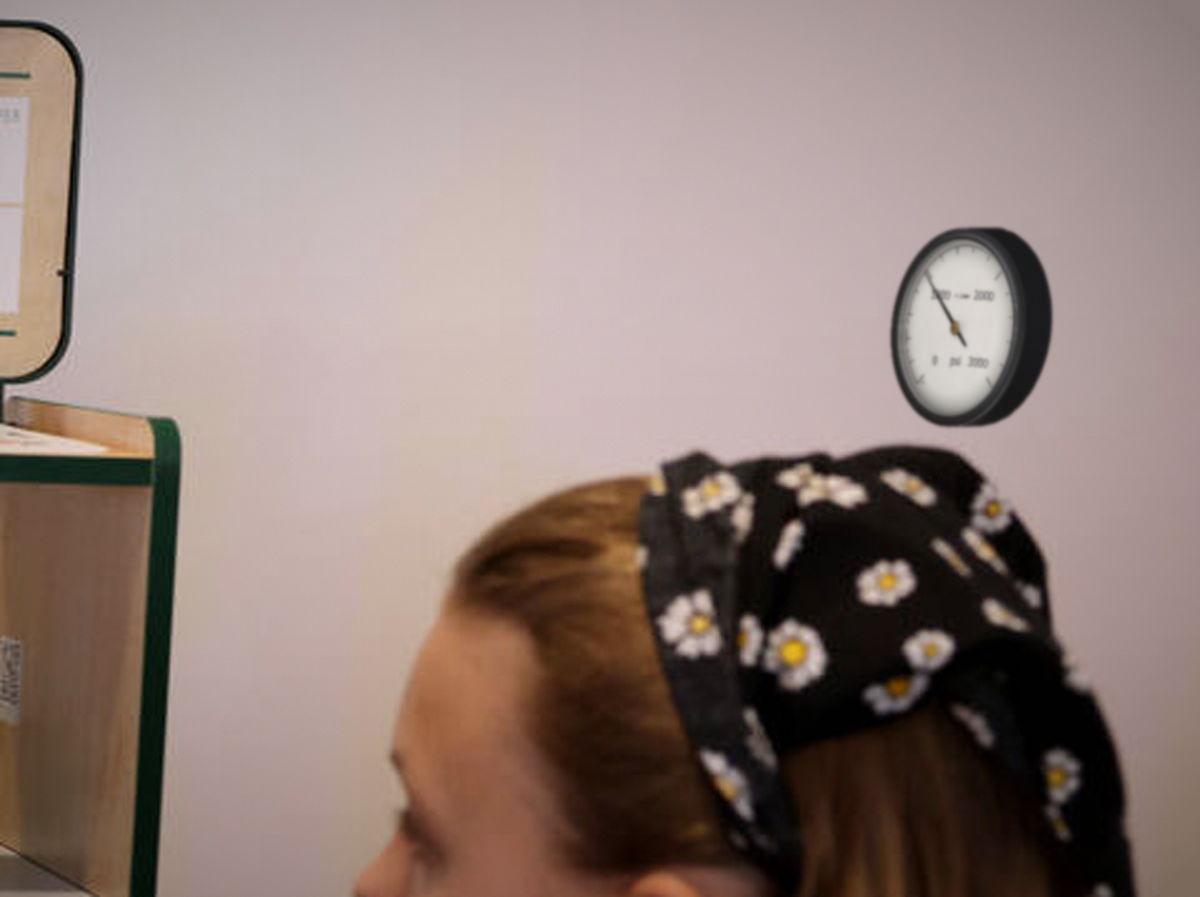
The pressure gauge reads 1000 psi
